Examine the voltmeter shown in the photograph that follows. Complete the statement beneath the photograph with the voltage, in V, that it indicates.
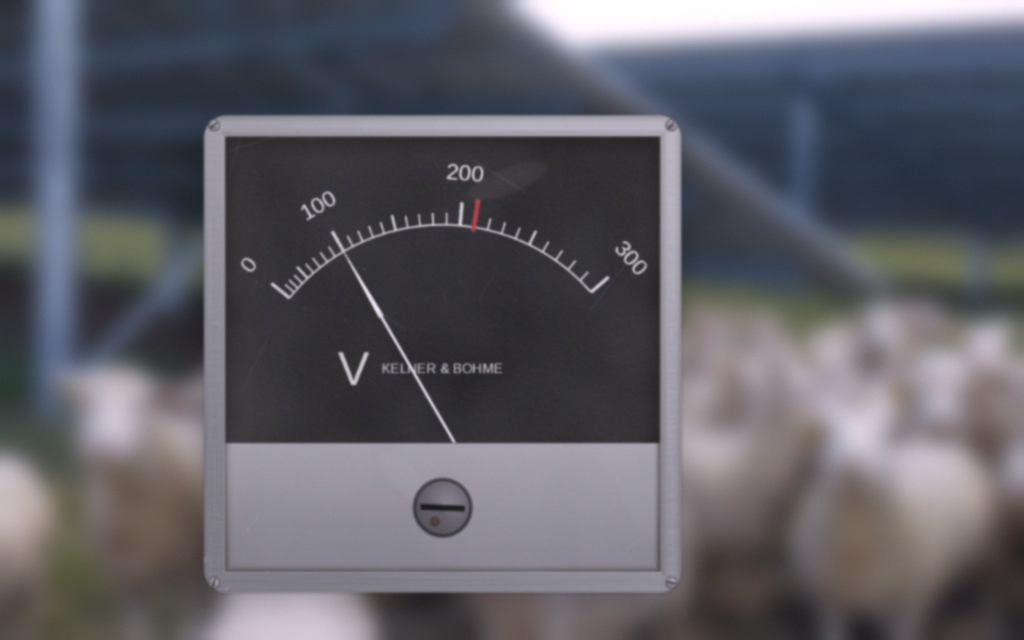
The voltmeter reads 100 V
